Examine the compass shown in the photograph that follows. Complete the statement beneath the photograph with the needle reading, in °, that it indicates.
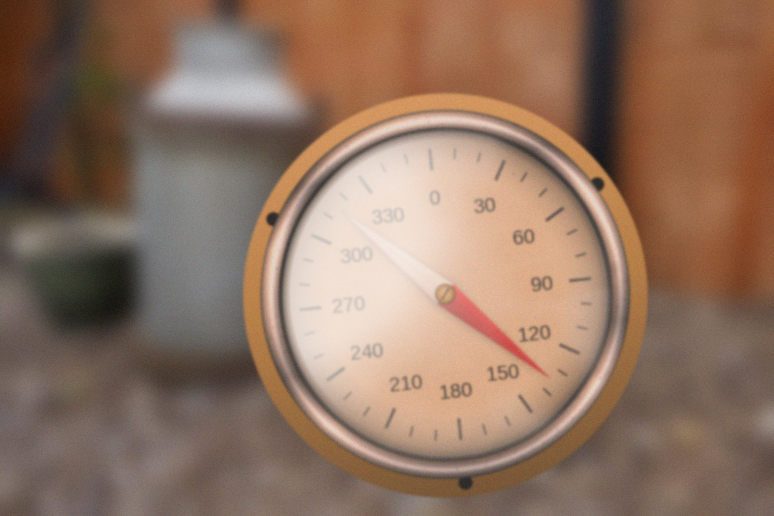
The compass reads 135 °
